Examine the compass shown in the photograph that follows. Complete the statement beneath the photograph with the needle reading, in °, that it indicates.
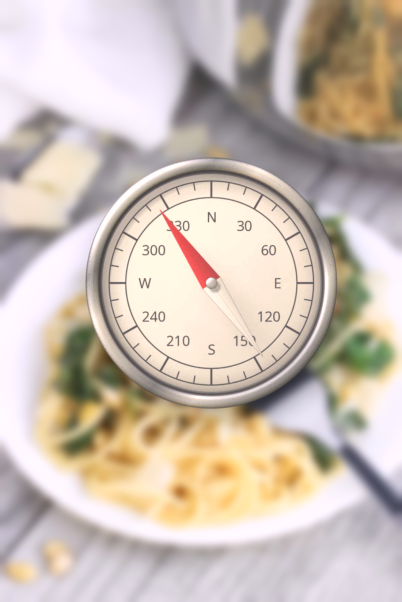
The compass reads 325 °
